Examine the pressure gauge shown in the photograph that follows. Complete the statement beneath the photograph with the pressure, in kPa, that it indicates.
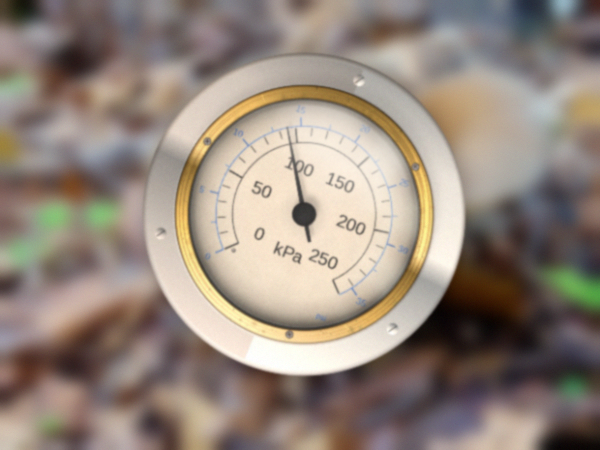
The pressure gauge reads 95 kPa
